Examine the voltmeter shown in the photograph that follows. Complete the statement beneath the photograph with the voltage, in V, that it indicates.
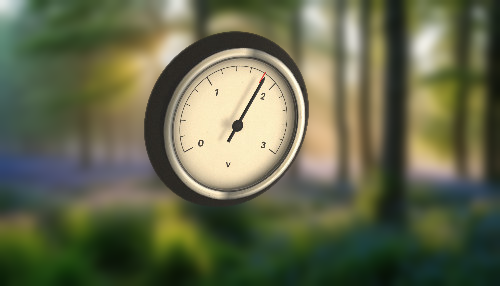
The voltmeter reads 1.8 V
